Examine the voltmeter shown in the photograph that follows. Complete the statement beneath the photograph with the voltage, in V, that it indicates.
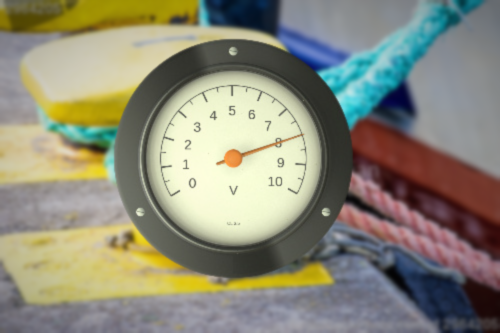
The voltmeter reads 8 V
